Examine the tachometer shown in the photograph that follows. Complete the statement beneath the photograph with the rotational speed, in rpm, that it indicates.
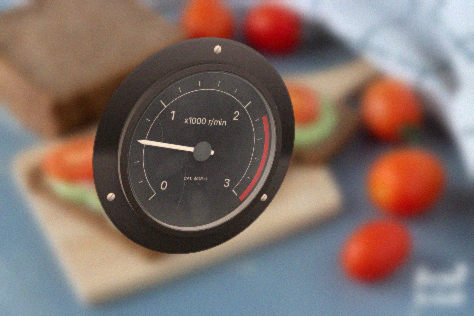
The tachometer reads 600 rpm
